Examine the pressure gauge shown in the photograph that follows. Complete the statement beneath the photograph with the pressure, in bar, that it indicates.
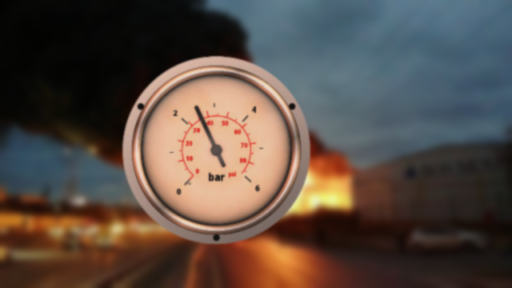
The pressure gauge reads 2.5 bar
